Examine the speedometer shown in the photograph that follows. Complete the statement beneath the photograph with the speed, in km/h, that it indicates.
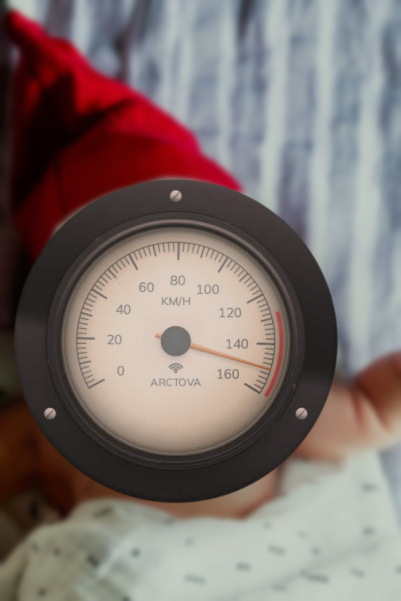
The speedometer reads 150 km/h
